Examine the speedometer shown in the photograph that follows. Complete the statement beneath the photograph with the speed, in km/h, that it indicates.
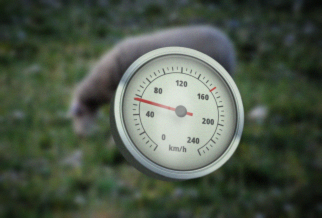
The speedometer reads 55 km/h
